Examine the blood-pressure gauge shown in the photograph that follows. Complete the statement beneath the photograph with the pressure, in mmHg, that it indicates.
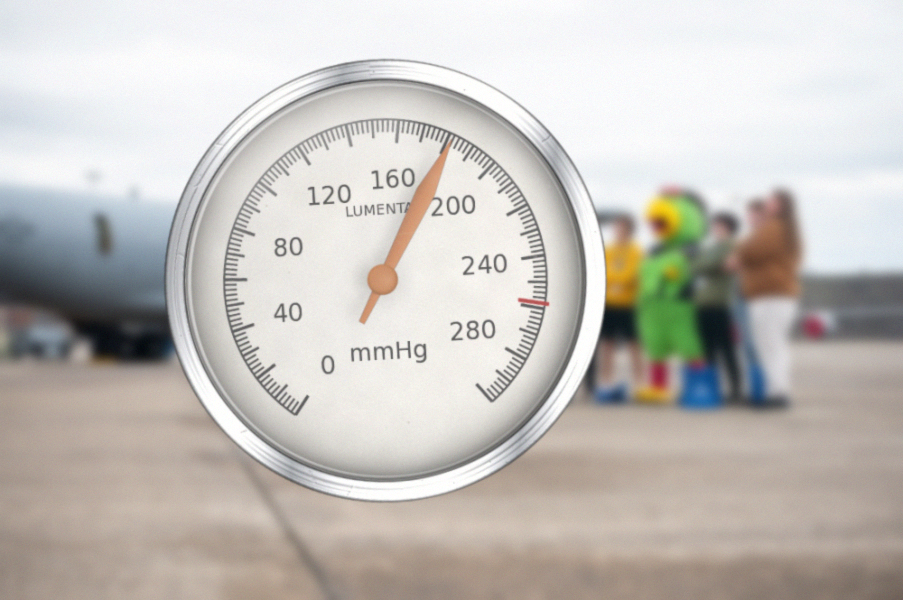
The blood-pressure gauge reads 182 mmHg
